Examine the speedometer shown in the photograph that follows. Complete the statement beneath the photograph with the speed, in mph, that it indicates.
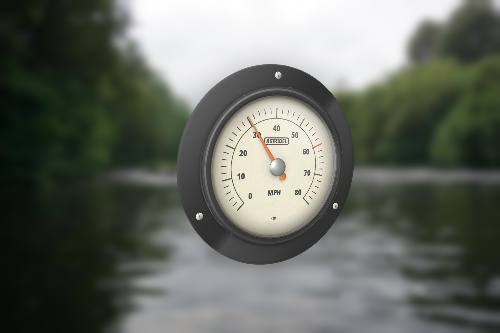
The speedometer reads 30 mph
